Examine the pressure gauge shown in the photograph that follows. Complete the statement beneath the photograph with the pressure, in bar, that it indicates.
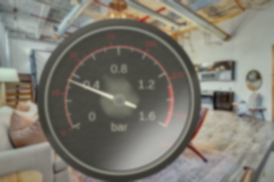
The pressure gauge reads 0.35 bar
